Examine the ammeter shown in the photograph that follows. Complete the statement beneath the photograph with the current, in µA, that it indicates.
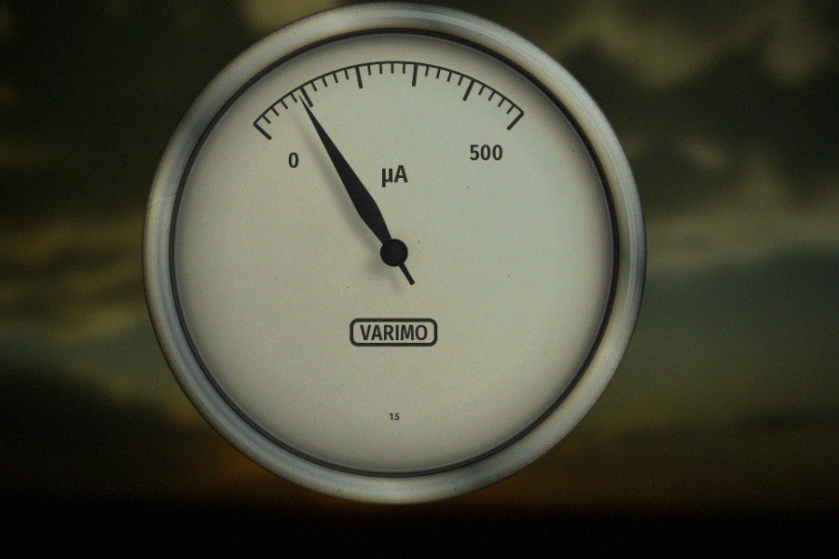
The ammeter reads 90 µA
